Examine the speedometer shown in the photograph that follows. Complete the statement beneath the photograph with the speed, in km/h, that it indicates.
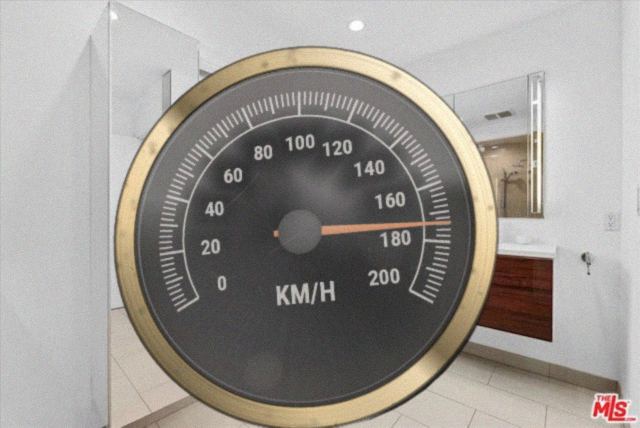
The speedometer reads 174 km/h
